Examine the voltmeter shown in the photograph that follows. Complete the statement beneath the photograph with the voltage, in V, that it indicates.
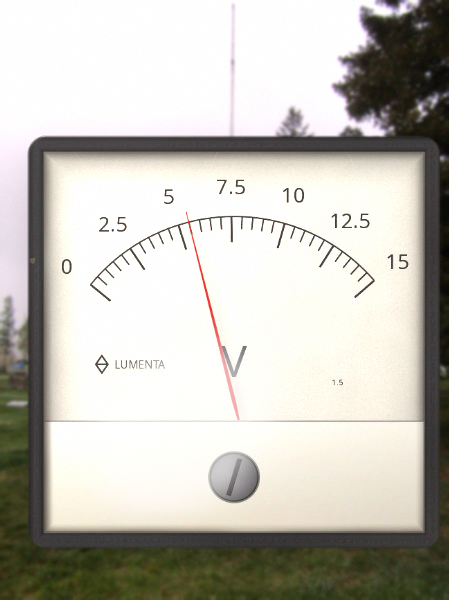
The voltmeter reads 5.5 V
